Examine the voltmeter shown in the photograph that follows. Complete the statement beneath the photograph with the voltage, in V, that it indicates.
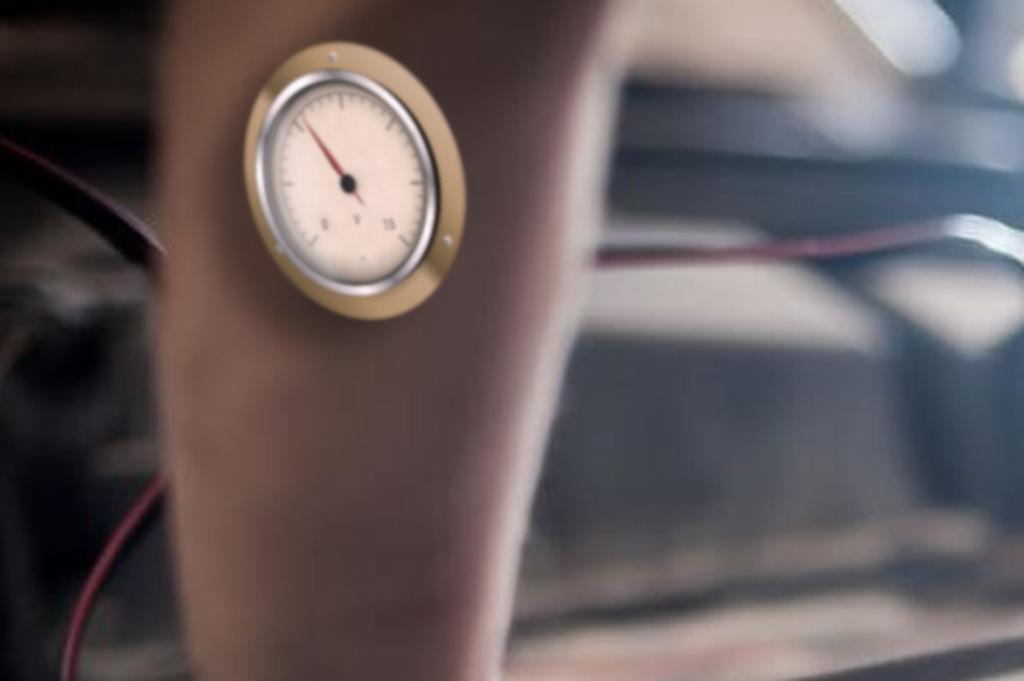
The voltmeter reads 5.5 V
